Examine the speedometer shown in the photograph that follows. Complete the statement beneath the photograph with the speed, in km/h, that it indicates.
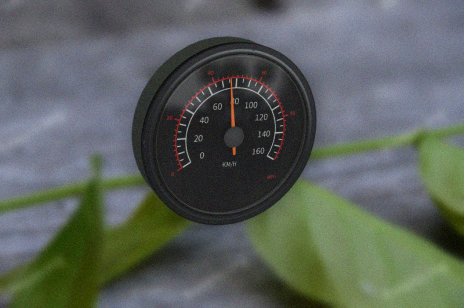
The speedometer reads 75 km/h
